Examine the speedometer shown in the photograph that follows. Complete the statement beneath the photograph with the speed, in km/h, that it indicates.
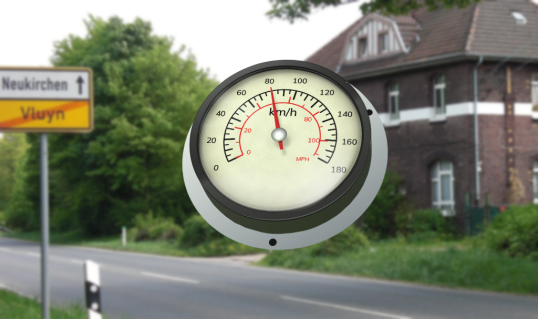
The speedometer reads 80 km/h
